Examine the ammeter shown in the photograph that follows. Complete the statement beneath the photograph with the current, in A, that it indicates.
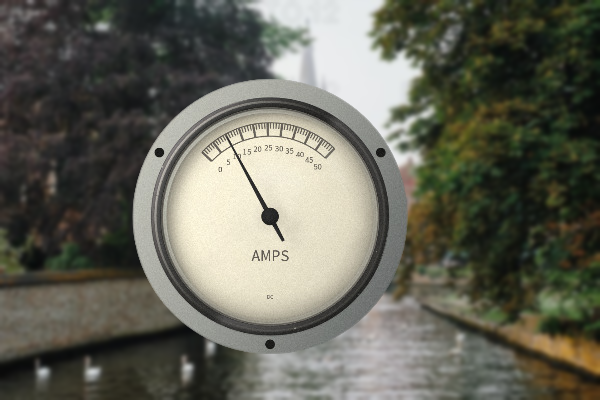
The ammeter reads 10 A
